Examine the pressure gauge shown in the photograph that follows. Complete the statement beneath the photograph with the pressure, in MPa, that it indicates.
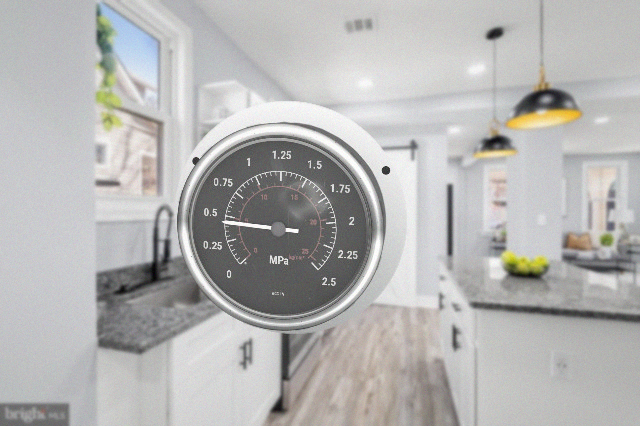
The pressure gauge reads 0.45 MPa
